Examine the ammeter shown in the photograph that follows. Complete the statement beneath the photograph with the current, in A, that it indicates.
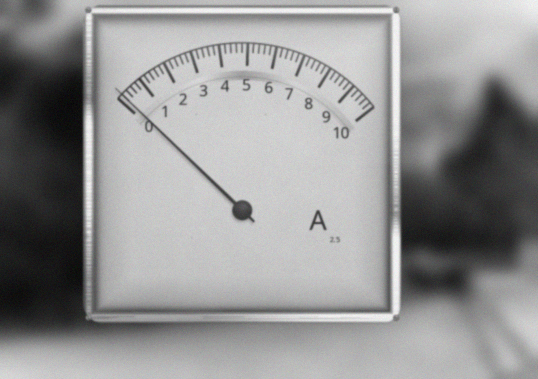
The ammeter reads 0.2 A
